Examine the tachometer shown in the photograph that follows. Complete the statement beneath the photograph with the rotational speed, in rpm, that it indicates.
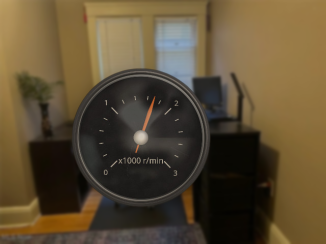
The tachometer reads 1700 rpm
